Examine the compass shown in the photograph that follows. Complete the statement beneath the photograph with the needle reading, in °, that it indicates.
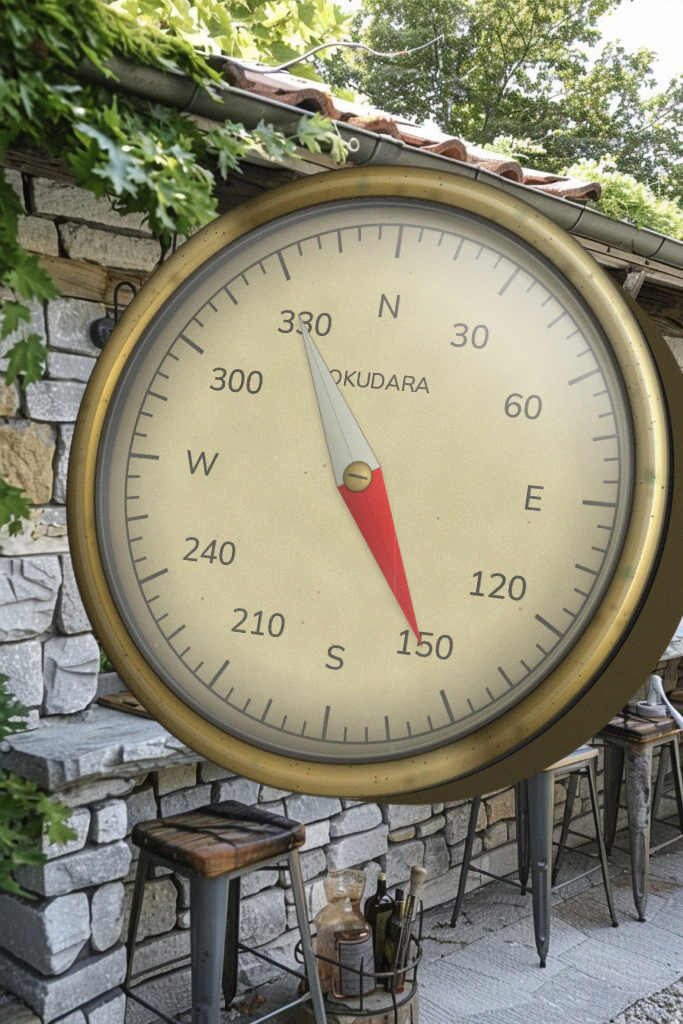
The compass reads 150 °
